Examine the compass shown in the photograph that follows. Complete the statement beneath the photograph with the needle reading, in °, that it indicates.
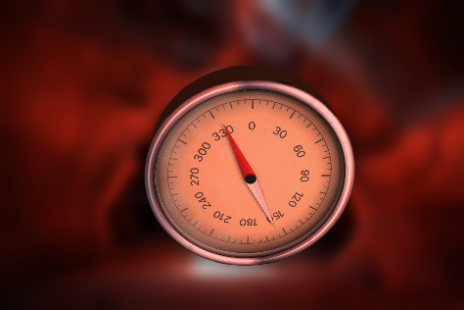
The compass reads 335 °
